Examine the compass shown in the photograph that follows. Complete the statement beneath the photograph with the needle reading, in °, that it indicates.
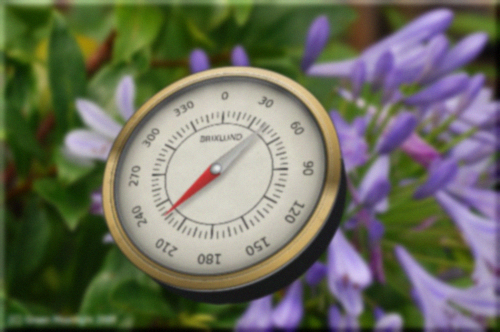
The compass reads 225 °
